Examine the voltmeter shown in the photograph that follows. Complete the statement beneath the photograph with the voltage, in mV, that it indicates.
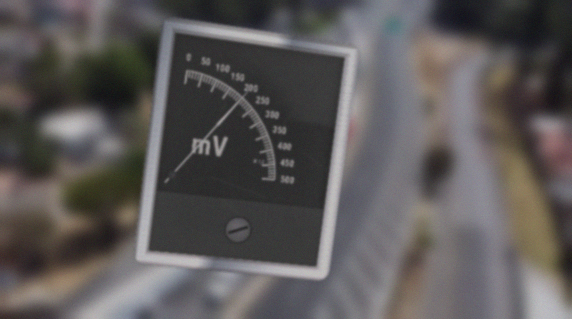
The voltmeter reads 200 mV
